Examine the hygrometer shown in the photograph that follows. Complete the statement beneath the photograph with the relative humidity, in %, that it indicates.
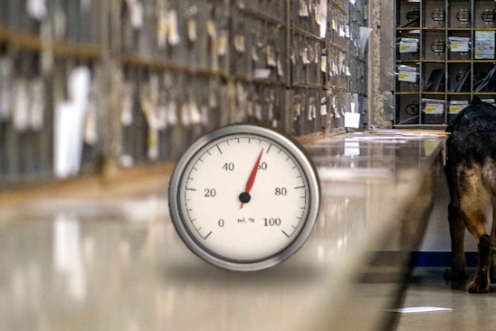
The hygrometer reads 58 %
